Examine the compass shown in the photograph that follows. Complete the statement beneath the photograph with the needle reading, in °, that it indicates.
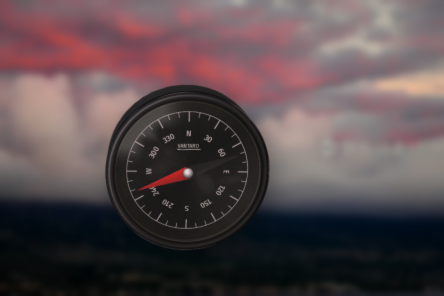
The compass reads 250 °
